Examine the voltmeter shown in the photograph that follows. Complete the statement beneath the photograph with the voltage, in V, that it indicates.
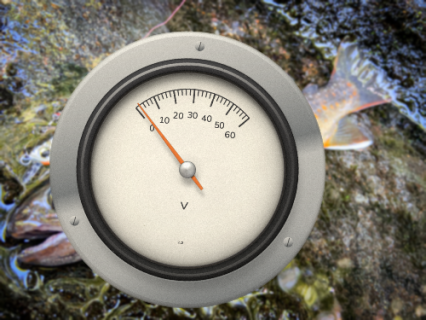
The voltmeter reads 2 V
